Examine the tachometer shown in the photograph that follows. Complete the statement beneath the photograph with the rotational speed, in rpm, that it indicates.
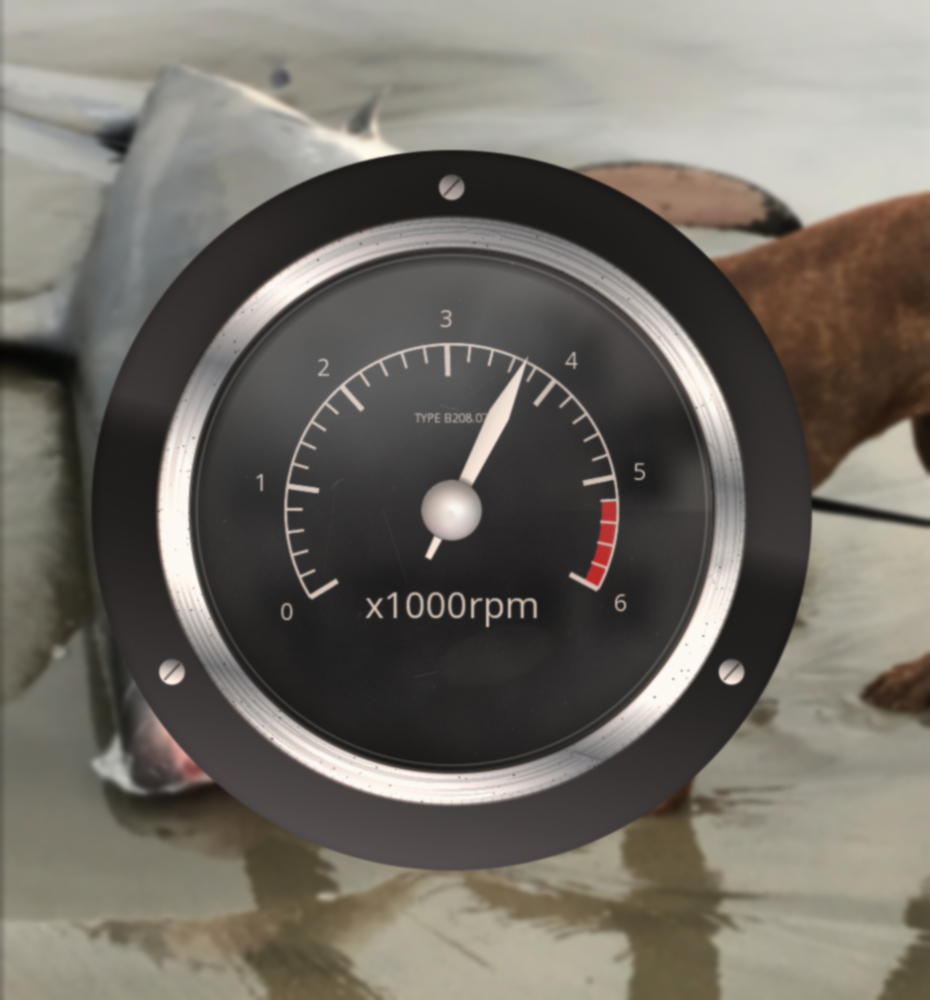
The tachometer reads 3700 rpm
